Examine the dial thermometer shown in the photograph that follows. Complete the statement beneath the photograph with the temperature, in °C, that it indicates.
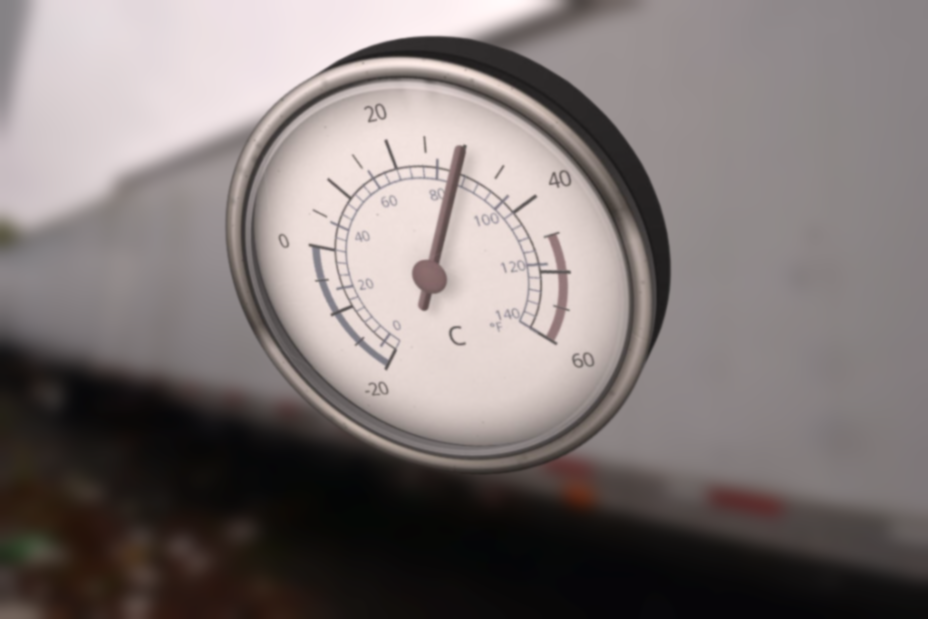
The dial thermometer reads 30 °C
